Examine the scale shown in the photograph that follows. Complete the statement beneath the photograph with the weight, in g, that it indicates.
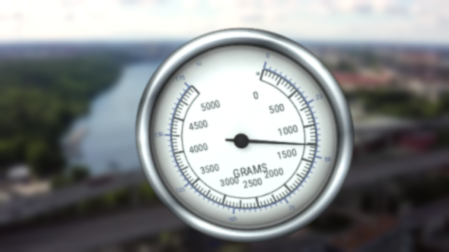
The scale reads 1250 g
